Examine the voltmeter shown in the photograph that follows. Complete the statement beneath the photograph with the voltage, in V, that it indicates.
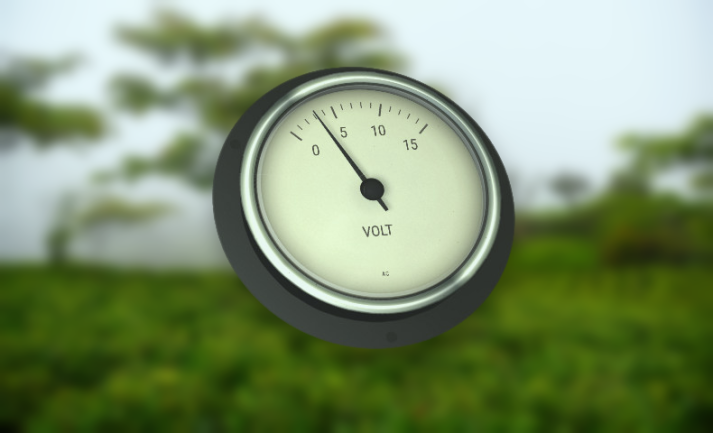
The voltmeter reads 3 V
